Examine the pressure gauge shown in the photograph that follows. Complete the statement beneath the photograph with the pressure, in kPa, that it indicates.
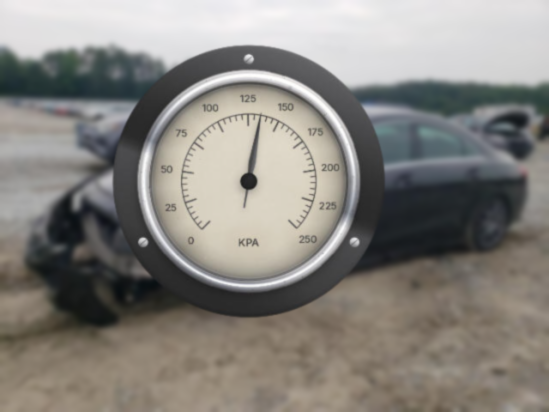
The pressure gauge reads 135 kPa
